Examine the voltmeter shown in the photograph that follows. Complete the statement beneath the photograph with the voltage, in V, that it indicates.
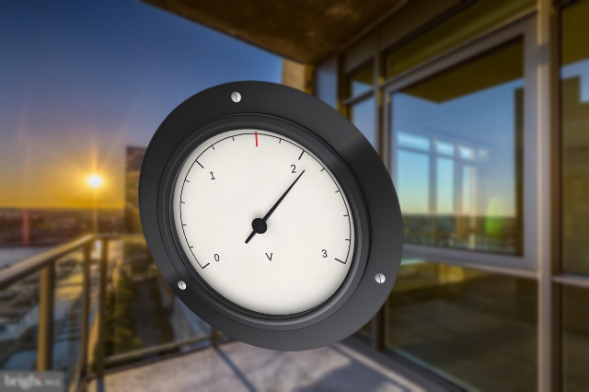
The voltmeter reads 2.1 V
